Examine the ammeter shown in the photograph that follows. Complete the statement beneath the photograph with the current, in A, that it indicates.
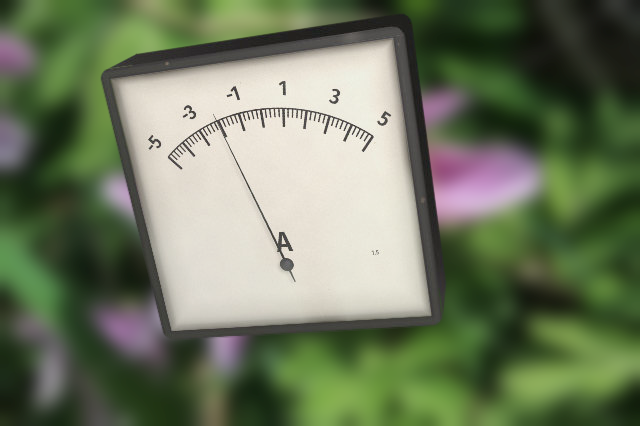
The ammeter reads -2 A
